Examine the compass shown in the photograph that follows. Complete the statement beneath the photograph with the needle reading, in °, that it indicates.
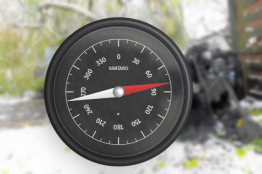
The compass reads 80 °
